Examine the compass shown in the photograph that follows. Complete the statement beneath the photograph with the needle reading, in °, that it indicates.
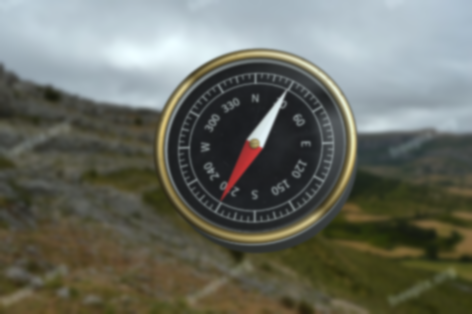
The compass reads 210 °
